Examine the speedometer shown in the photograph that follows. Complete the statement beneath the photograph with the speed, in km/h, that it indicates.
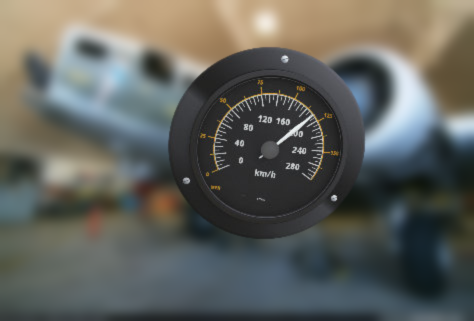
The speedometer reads 190 km/h
